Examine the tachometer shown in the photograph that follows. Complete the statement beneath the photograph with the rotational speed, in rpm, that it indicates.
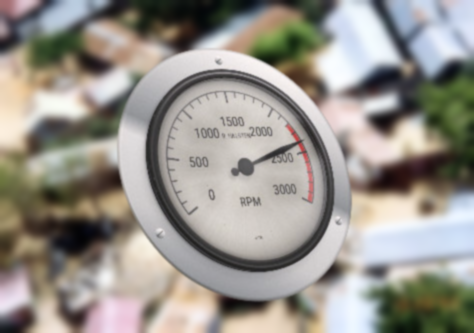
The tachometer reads 2400 rpm
